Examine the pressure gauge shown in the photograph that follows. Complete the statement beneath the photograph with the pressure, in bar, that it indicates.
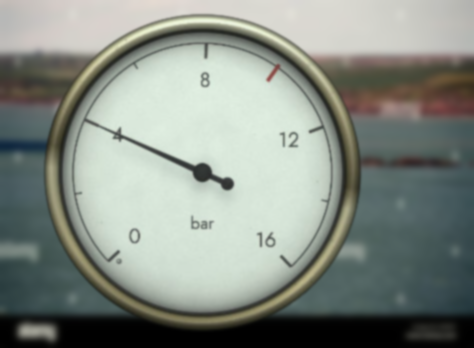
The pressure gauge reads 4 bar
